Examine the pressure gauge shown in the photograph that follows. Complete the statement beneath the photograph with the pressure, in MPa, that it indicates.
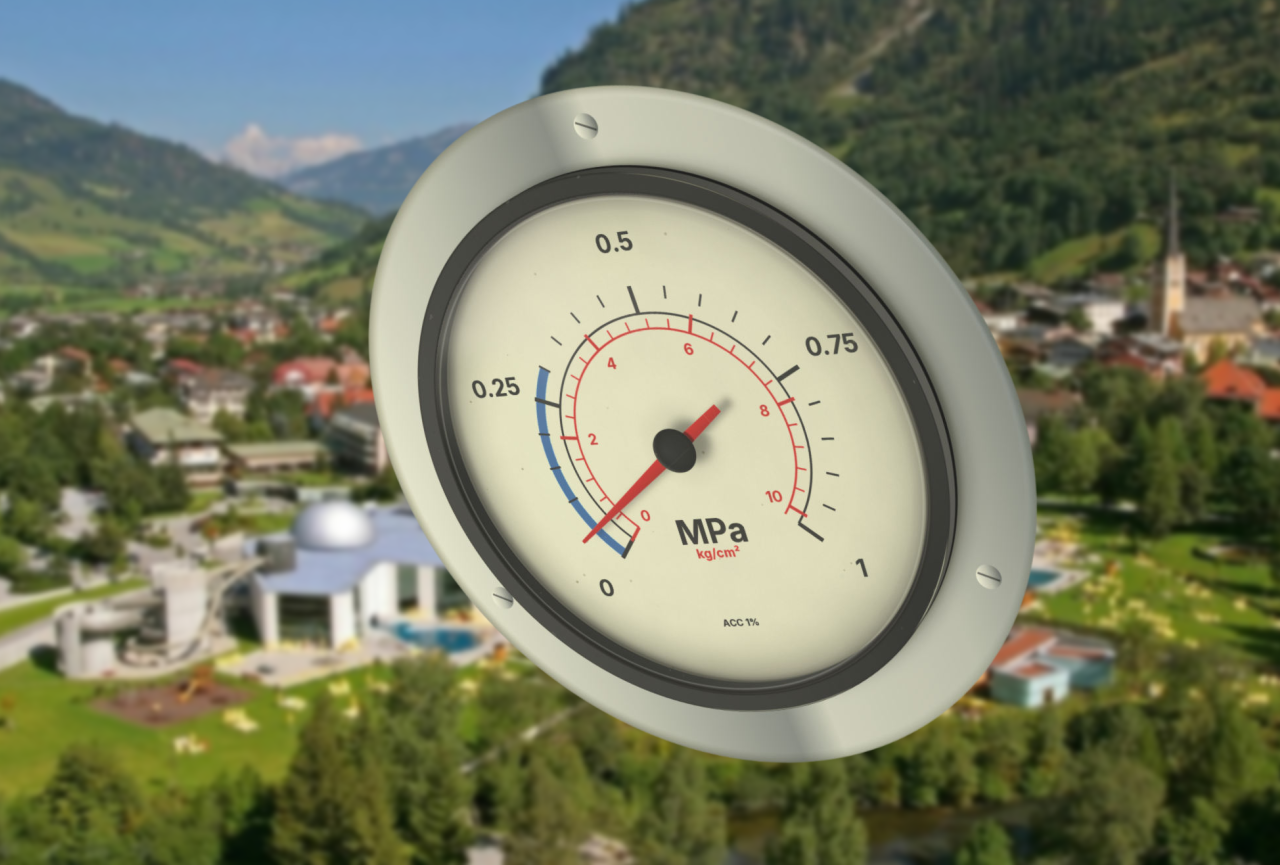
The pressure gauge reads 0.05 MPa
